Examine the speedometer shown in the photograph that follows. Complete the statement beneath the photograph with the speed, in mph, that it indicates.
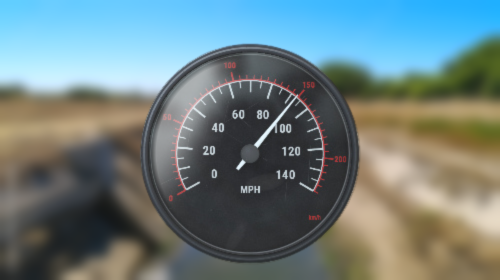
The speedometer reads 92.5 mph
